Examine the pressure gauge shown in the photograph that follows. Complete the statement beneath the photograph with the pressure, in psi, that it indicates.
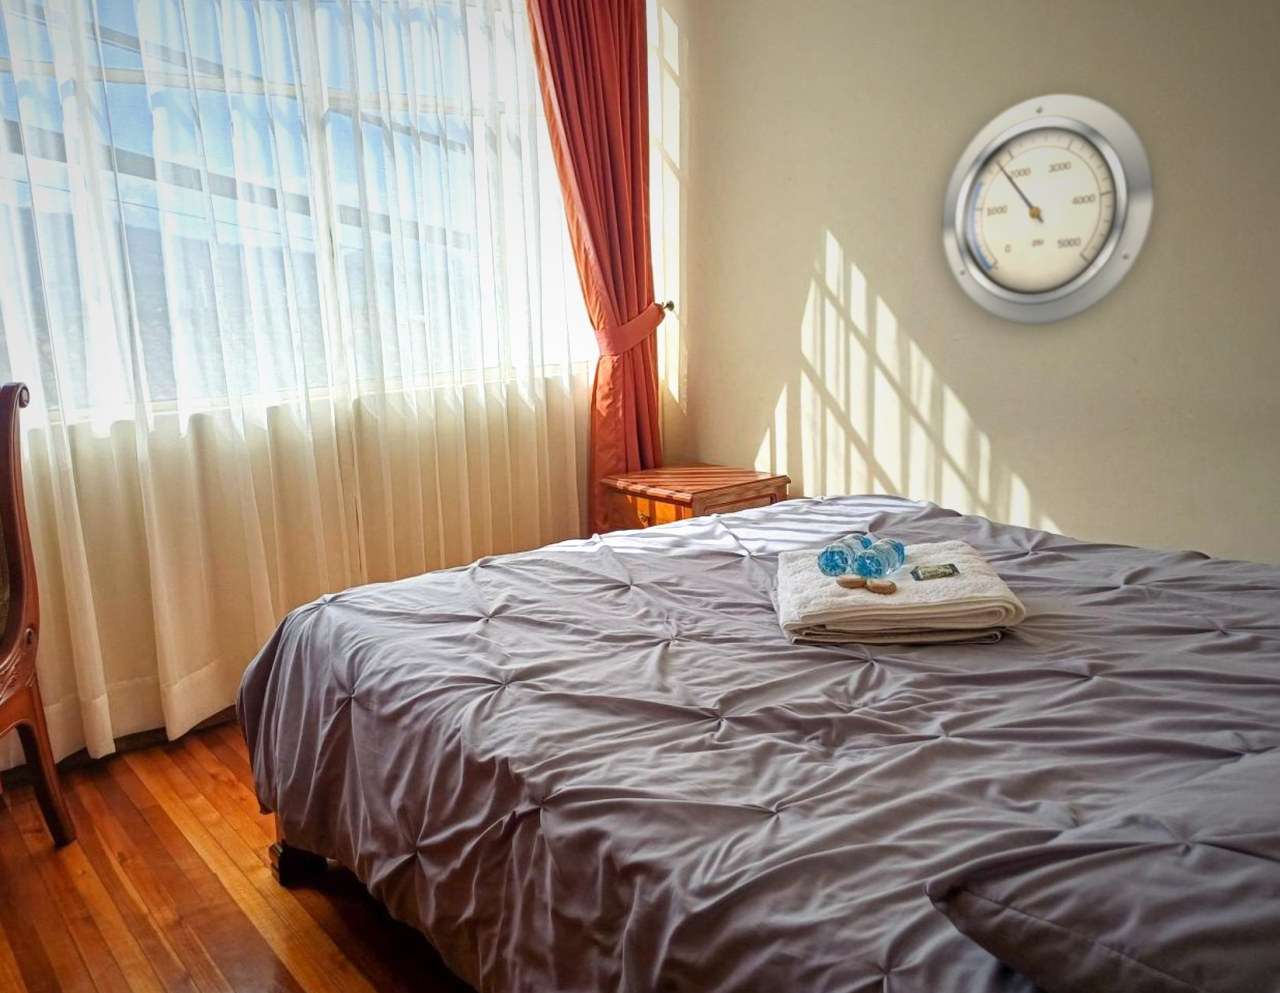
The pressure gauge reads 1800 psi
